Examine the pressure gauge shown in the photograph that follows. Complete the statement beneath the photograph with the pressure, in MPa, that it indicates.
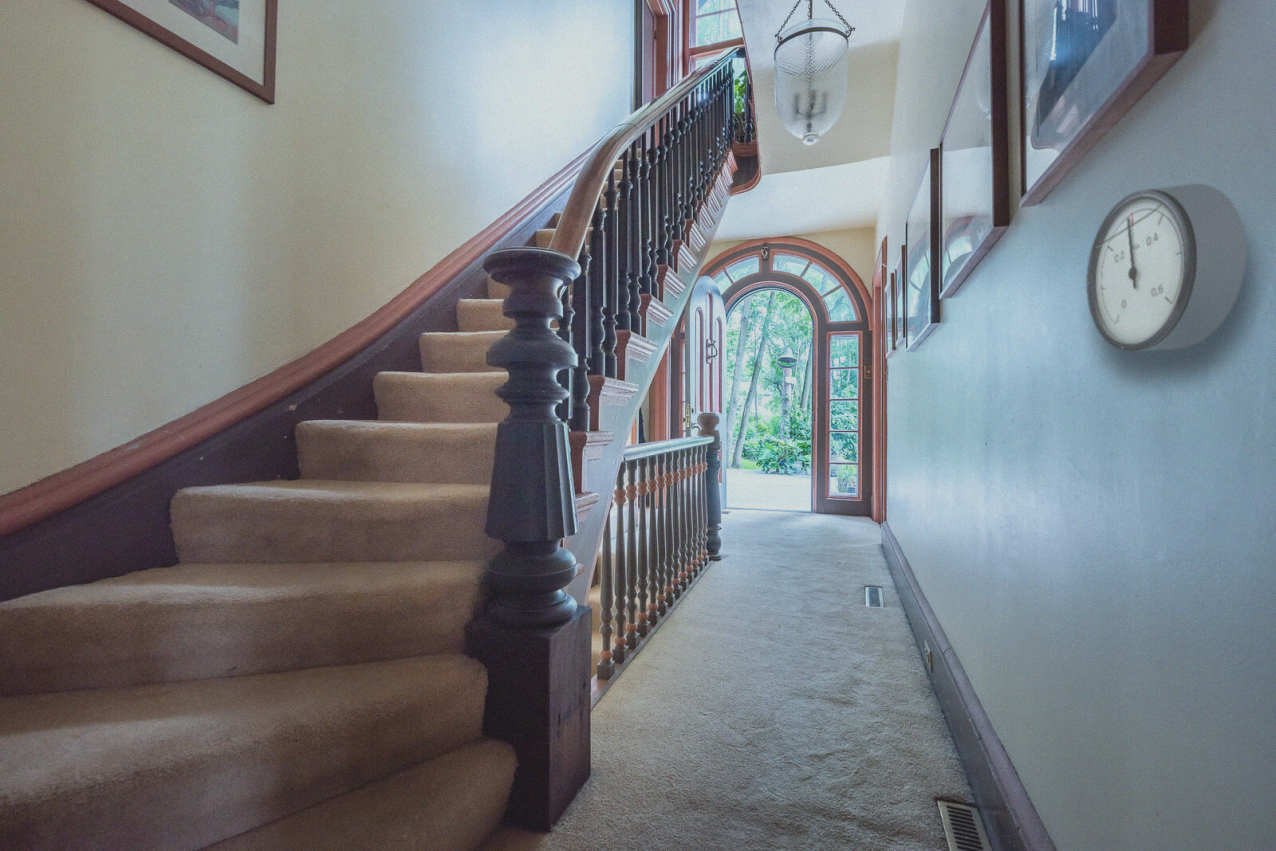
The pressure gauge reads 0.3 MPa
